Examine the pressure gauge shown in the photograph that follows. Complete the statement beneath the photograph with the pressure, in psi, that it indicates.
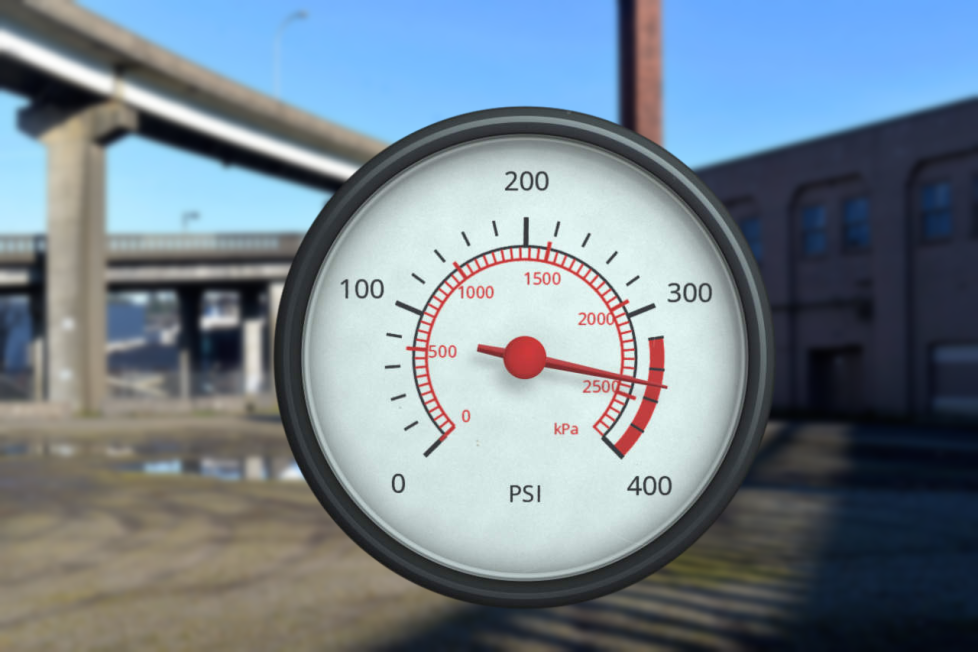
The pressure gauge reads 350 psi
